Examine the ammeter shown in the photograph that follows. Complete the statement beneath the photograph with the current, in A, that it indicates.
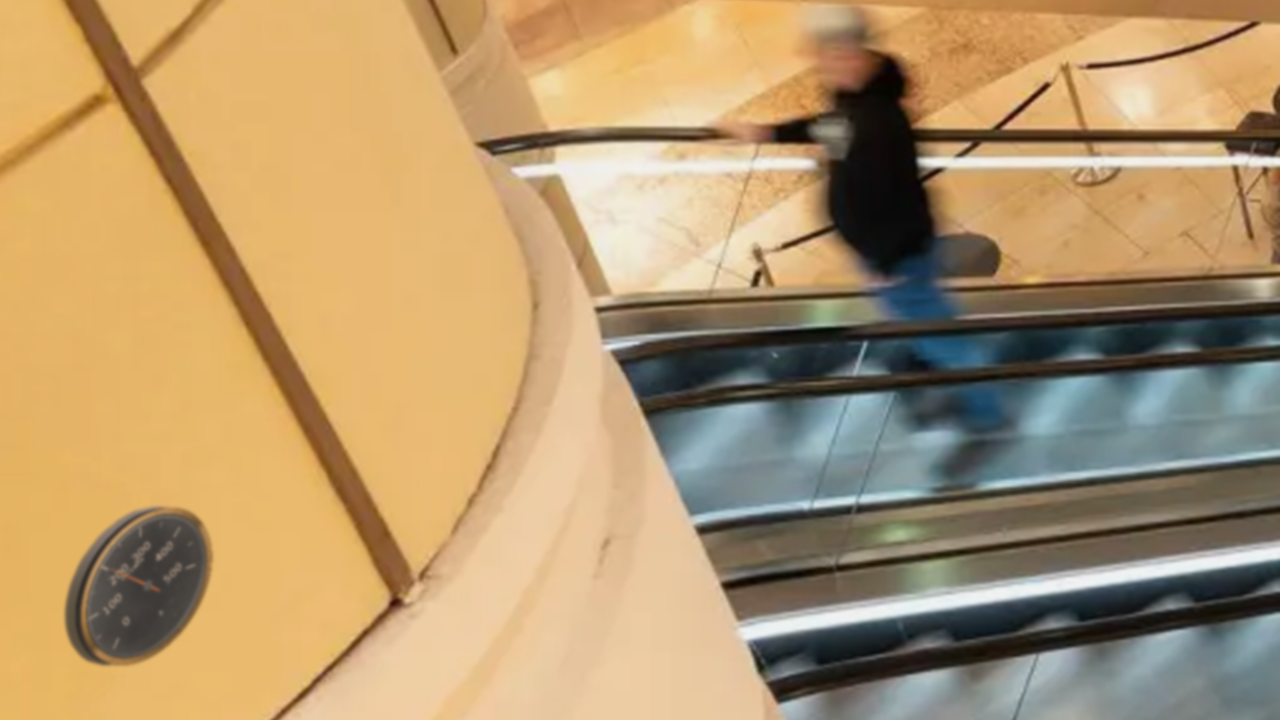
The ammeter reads 200 A
